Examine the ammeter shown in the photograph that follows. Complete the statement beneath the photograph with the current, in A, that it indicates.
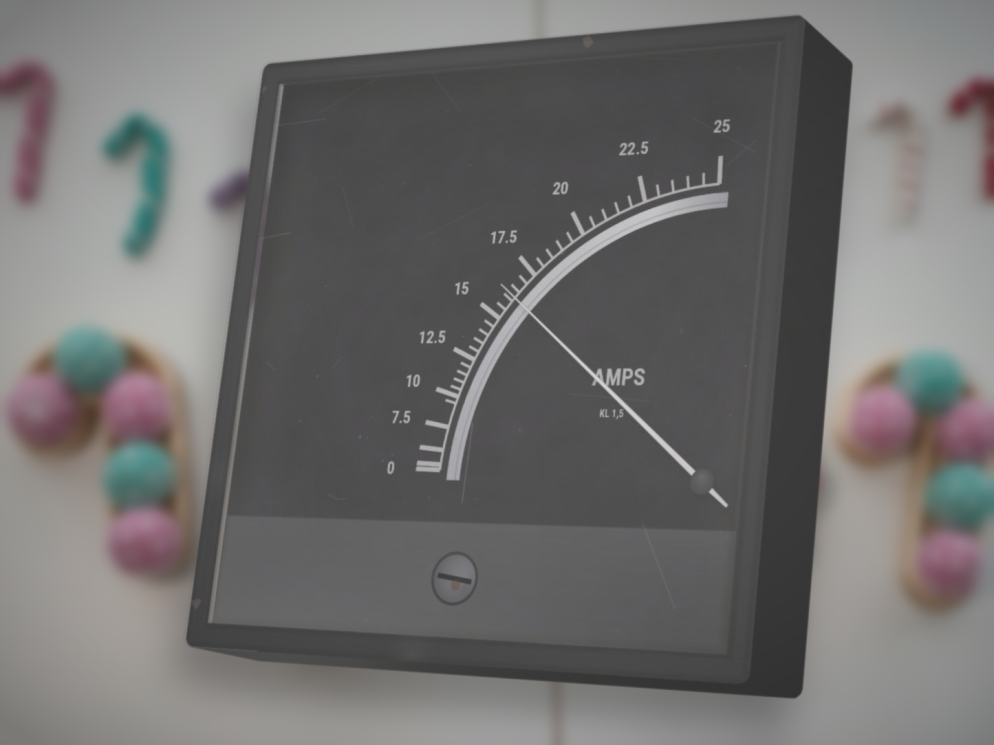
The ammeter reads 16.25 A
